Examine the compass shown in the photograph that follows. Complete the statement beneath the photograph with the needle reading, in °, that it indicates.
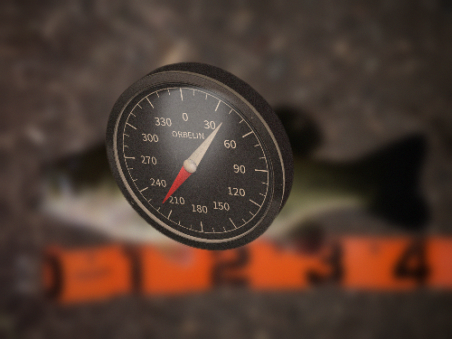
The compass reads 220 °
